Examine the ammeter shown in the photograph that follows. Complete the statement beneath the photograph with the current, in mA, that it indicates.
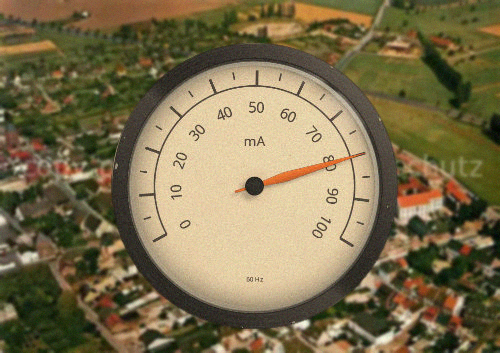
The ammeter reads 80 mA
